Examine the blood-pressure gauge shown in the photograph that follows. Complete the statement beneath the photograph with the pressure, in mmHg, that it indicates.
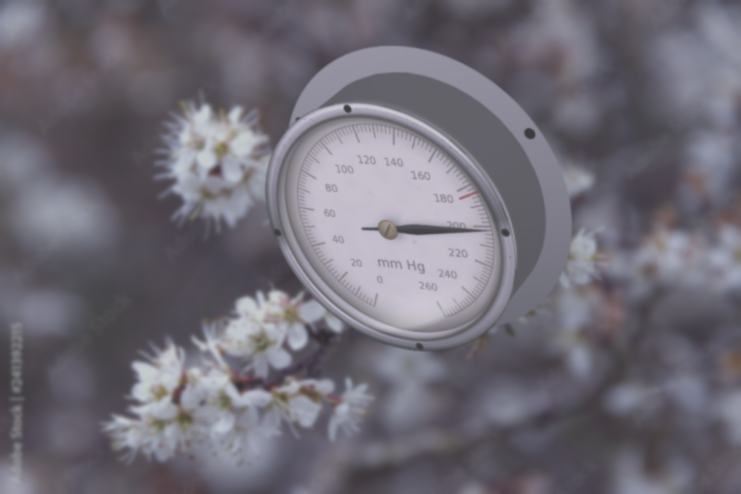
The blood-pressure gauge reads 200 mmHg
